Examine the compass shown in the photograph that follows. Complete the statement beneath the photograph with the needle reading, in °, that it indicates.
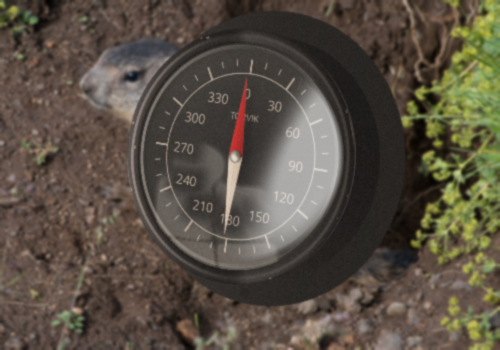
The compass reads 0 °
